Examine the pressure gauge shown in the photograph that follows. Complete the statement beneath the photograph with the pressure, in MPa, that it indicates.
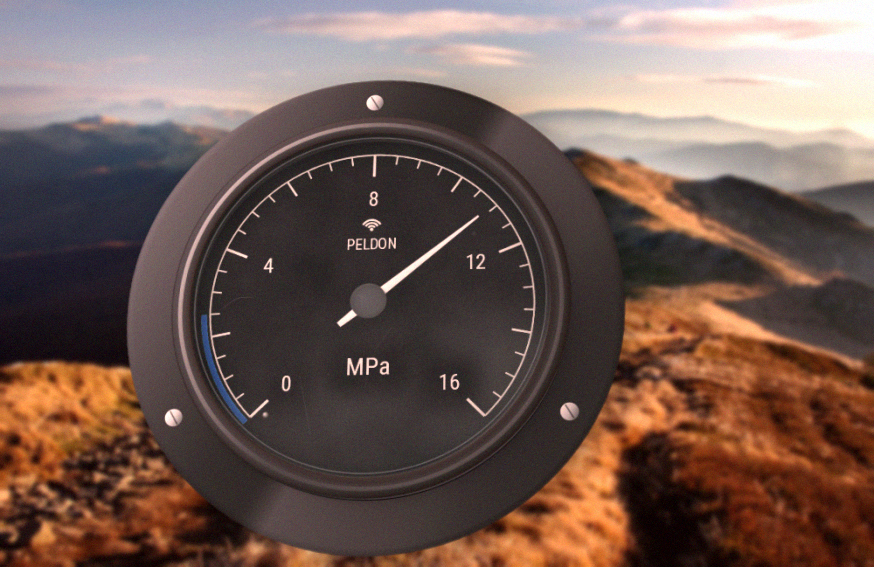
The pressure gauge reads 11 MPa
